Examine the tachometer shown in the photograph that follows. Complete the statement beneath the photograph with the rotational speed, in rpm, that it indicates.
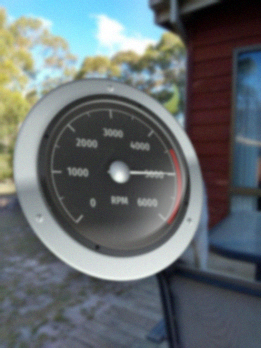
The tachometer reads 5000 rpm
